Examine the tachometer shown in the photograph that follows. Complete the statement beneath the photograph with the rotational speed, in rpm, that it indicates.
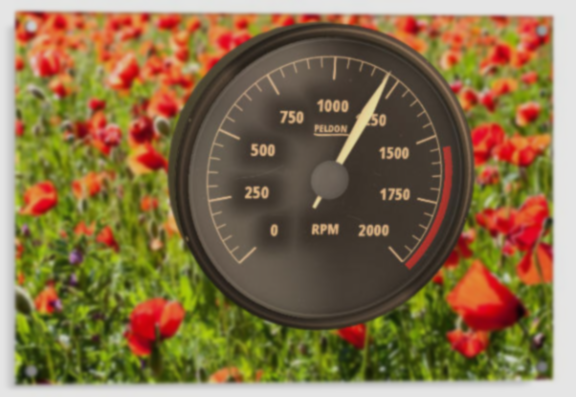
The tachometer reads 1200 rpm
